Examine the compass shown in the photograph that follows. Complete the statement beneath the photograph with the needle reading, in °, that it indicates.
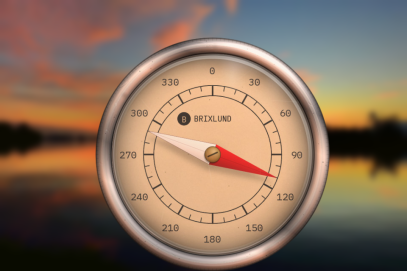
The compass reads 110 °
